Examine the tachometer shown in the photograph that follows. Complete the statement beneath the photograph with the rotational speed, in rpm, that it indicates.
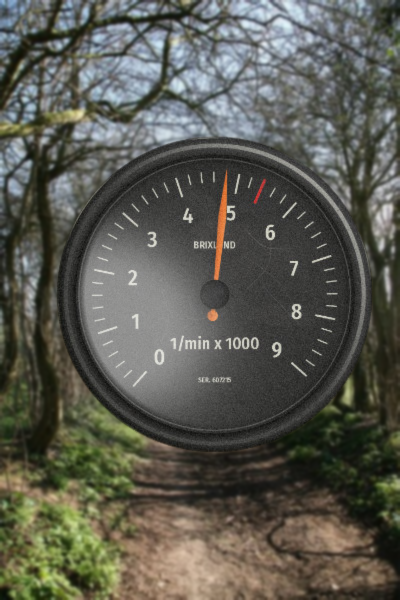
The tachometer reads 4800 rpm
